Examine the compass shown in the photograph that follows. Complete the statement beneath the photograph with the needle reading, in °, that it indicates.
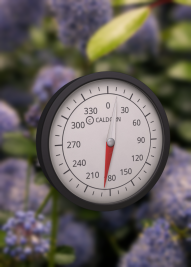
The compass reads 190 °
